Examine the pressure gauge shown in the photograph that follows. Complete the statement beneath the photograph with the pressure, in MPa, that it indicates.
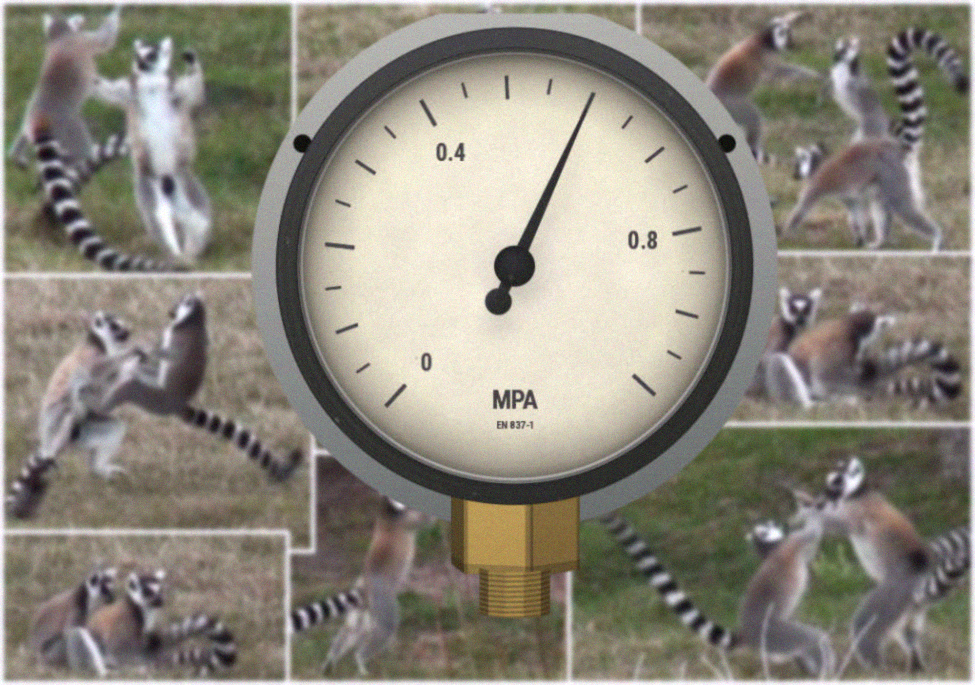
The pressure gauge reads 0.6 MPa
